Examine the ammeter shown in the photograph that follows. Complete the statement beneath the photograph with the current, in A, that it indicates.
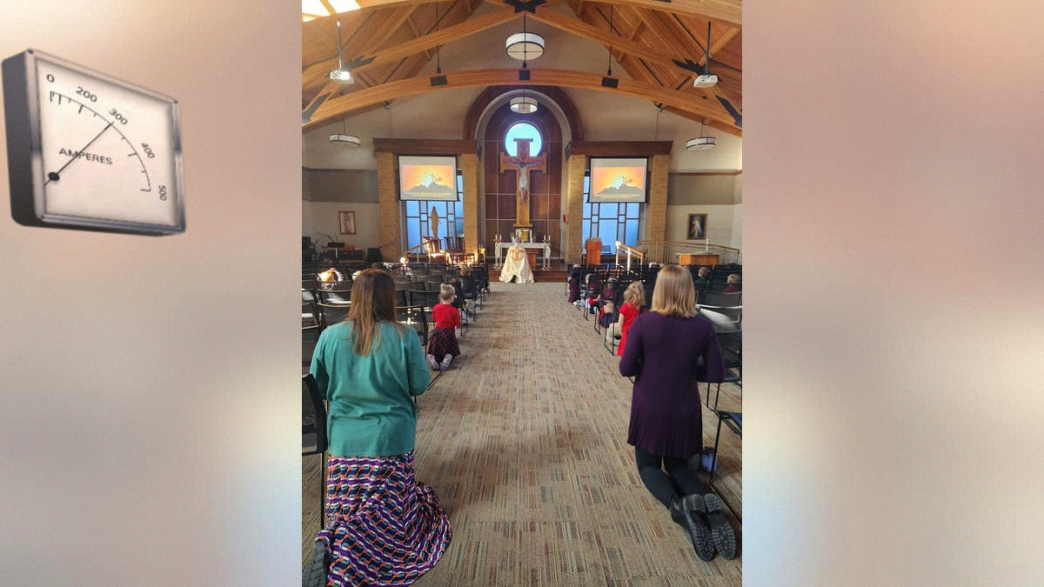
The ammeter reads 300 A
